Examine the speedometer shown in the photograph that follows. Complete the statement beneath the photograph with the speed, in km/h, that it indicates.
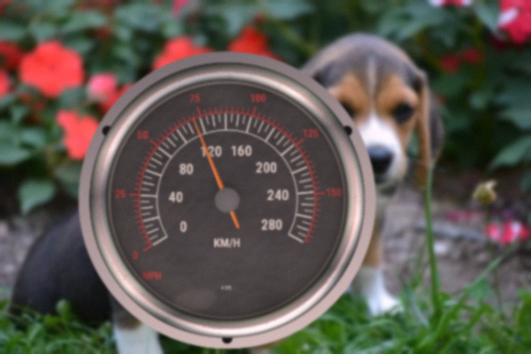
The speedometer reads 115 km/h
